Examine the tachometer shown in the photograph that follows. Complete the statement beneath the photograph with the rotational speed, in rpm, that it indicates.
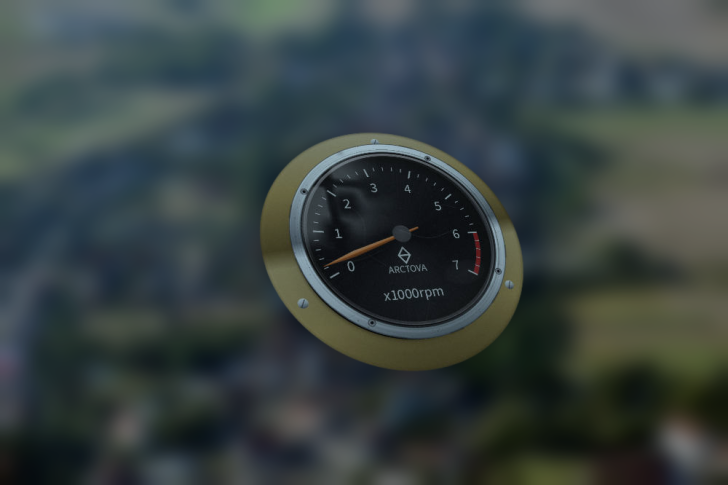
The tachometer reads 200 rpm
